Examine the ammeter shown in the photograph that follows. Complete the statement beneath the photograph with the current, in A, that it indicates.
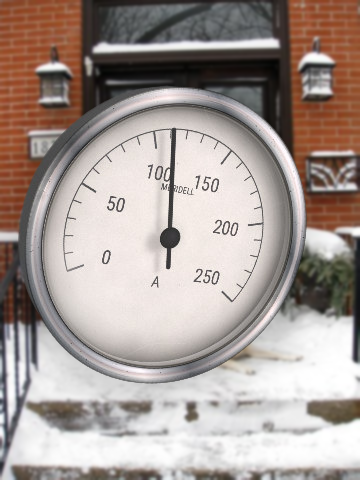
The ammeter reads 110 A
